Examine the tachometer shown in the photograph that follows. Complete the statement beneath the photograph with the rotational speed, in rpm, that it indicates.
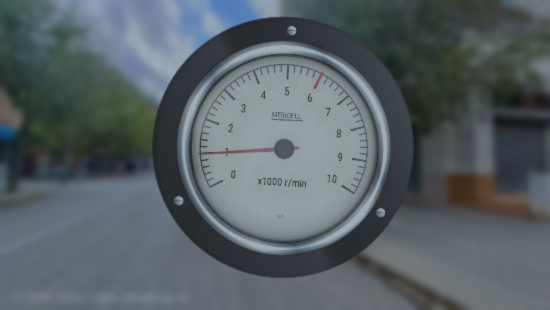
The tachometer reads 1000 rpm
